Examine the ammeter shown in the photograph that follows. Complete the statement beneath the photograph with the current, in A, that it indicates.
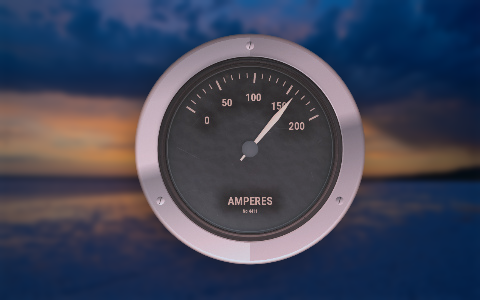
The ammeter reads 160 A
